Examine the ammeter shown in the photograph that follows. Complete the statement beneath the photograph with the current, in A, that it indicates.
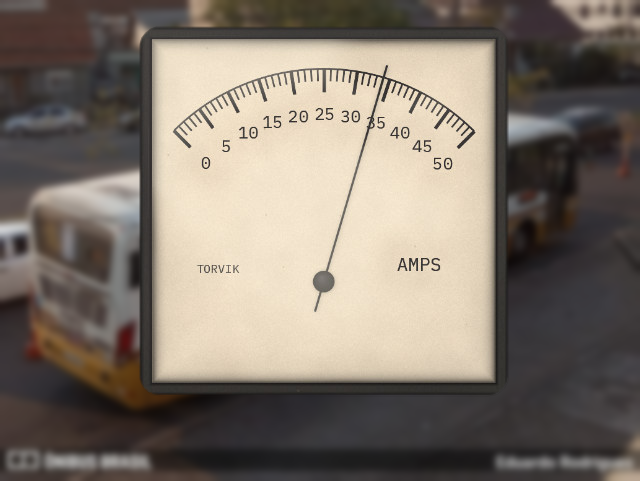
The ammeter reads 34 A
